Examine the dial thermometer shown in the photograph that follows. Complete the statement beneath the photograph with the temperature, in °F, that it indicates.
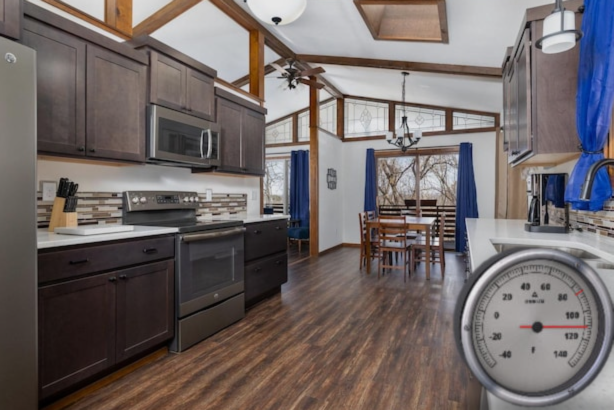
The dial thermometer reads 110 °F
